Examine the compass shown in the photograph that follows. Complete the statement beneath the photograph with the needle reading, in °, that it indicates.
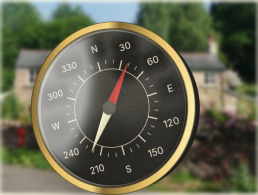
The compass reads 40 °
